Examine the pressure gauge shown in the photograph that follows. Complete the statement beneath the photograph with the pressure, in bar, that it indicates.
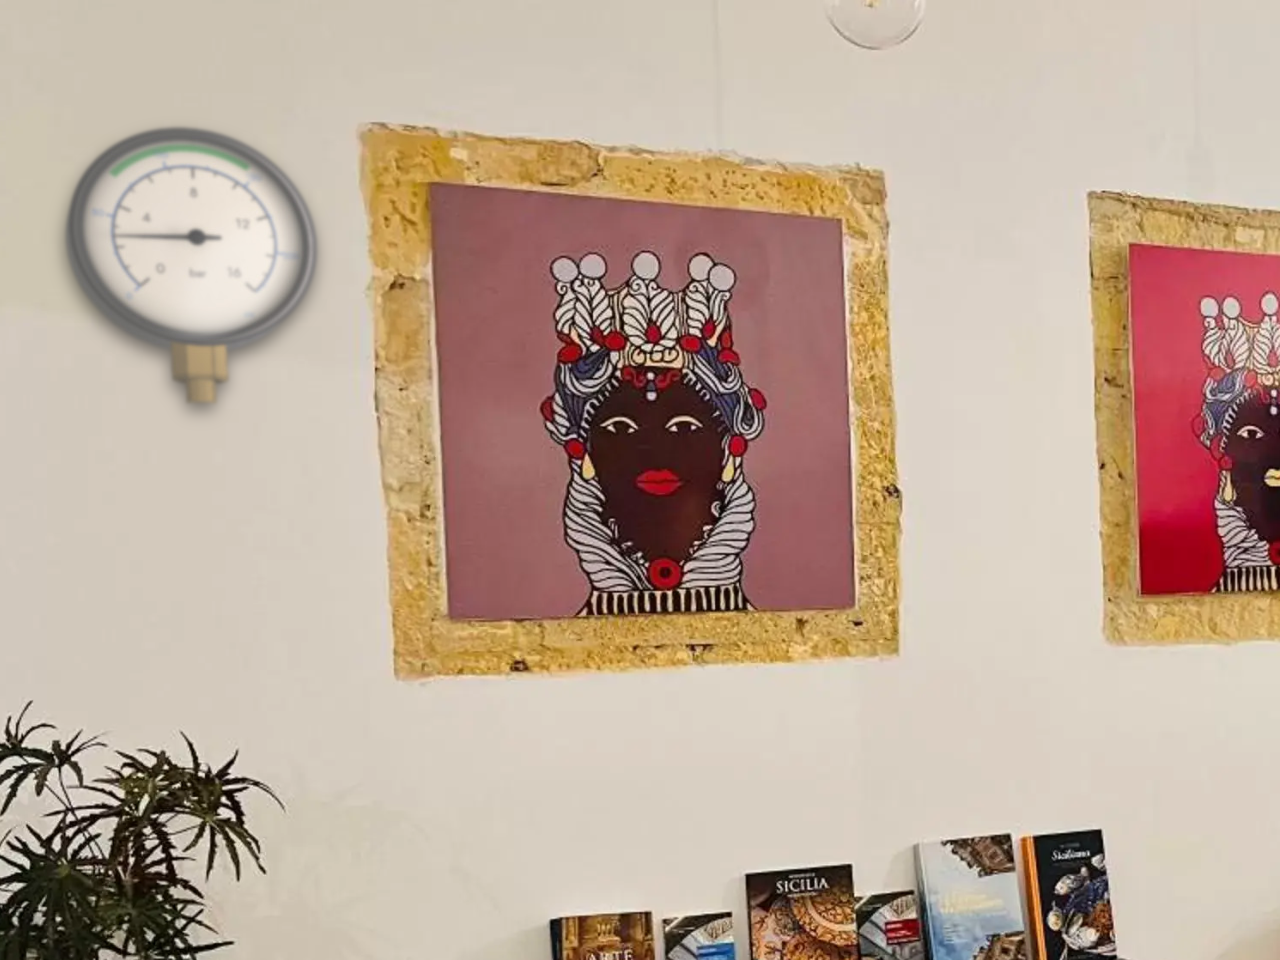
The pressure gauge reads 2.5 bar
